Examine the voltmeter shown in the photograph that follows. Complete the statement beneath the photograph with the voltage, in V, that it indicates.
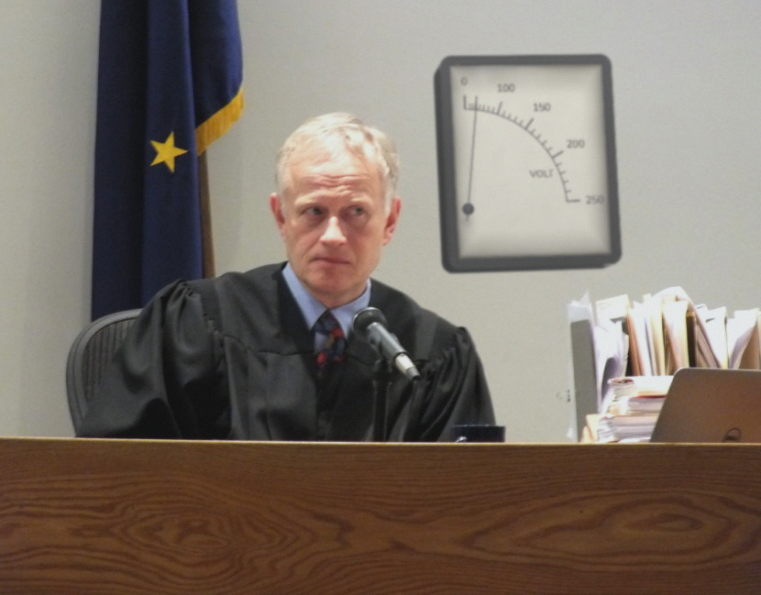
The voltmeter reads 50 V
